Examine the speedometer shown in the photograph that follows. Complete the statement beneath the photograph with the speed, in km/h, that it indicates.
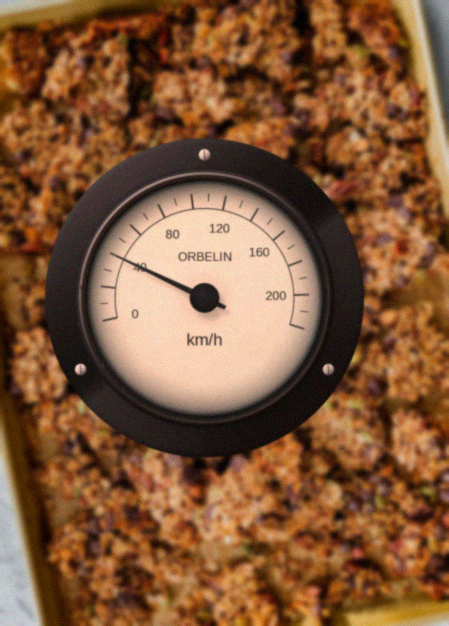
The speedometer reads 40 km/h
